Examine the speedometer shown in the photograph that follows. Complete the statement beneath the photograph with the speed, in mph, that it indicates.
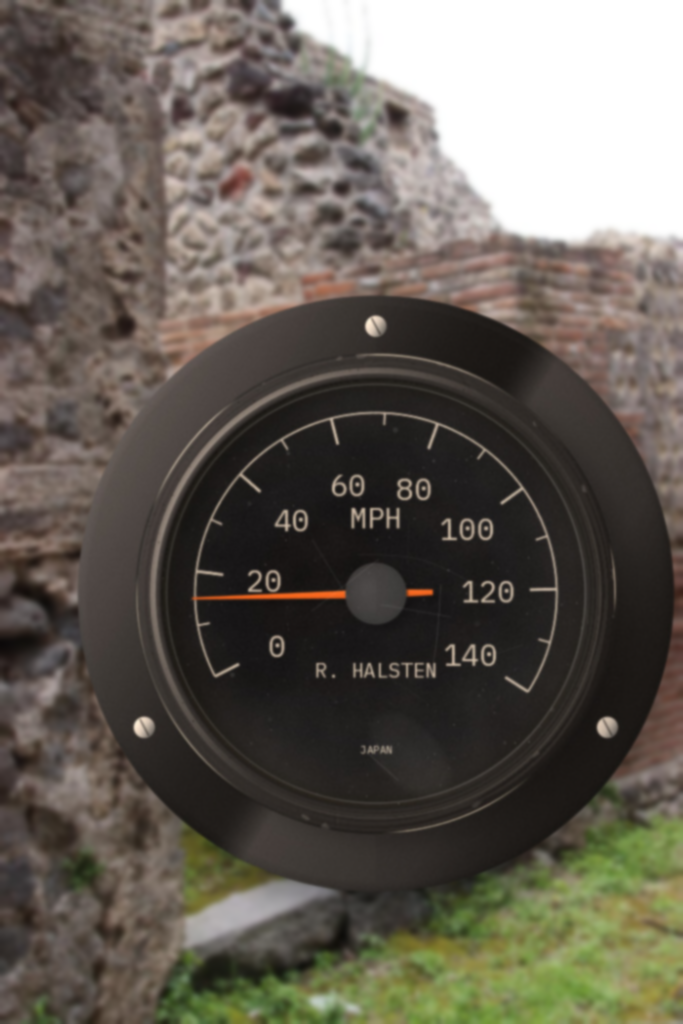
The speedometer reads 15 mph
